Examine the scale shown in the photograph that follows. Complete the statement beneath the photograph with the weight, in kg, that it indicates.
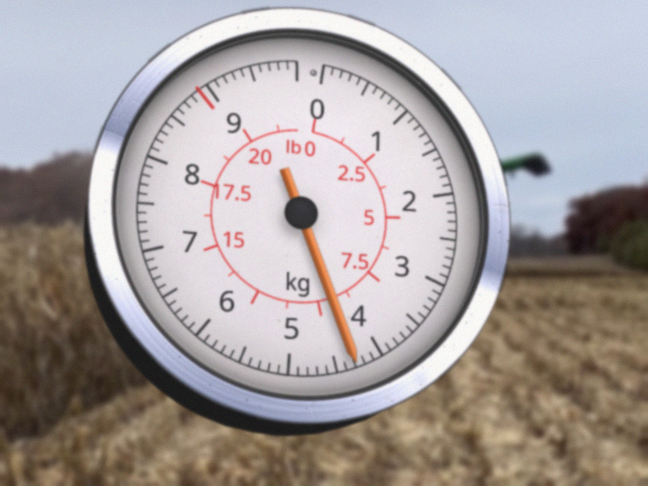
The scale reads 4.3 kg
